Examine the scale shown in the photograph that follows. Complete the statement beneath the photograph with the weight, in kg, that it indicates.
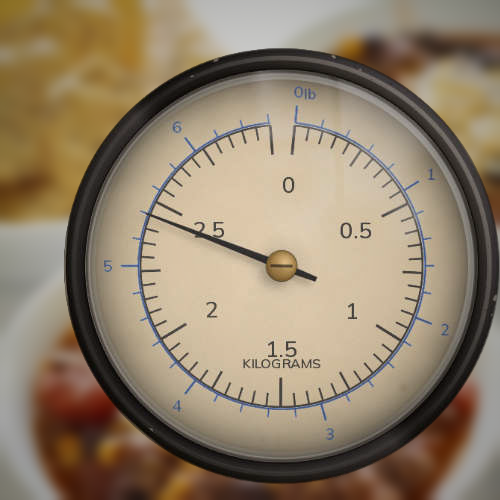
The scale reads 2.45 kg
